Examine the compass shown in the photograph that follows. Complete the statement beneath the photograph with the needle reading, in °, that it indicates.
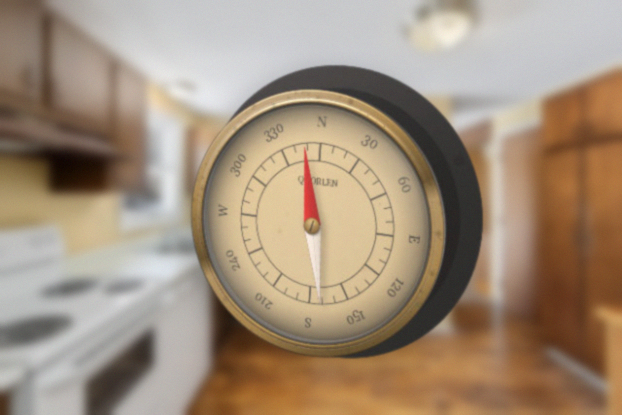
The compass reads 350 °
